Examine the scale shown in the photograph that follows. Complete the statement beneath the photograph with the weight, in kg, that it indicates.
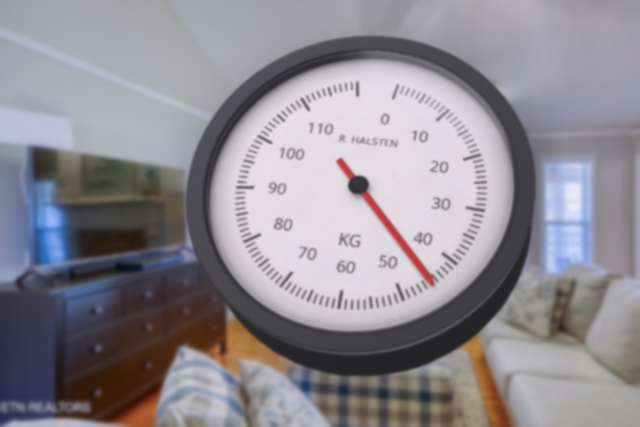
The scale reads 45 kg
